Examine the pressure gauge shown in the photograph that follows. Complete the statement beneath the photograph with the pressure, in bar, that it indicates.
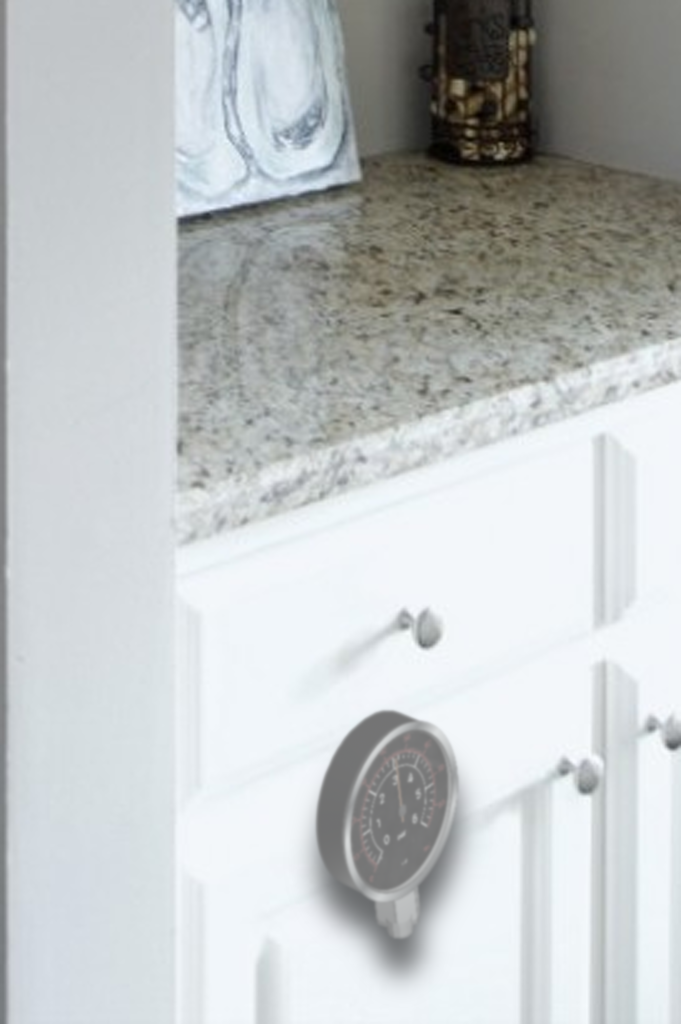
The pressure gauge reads 3 bar
